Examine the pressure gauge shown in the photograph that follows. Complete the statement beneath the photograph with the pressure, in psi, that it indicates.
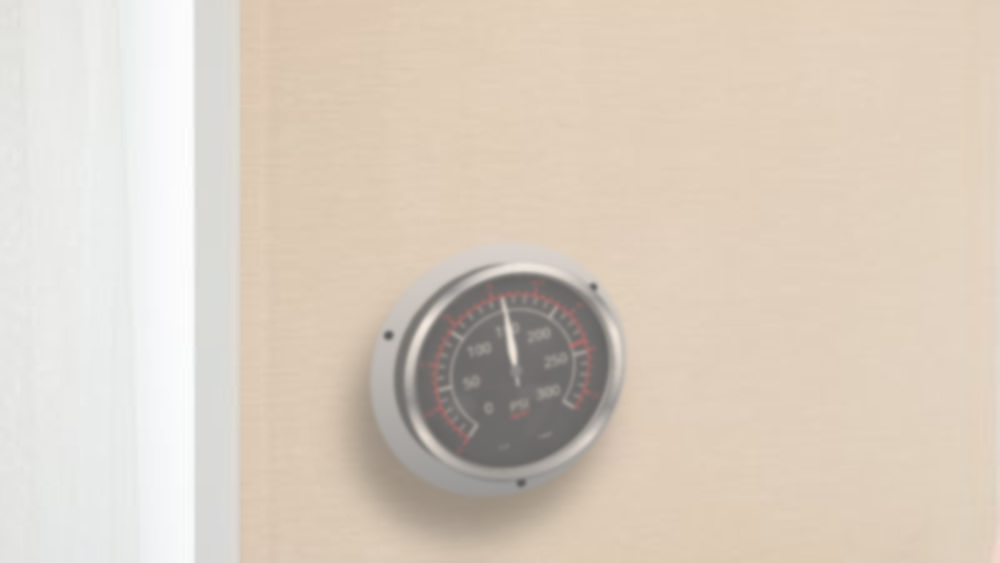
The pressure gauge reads 150 psi
